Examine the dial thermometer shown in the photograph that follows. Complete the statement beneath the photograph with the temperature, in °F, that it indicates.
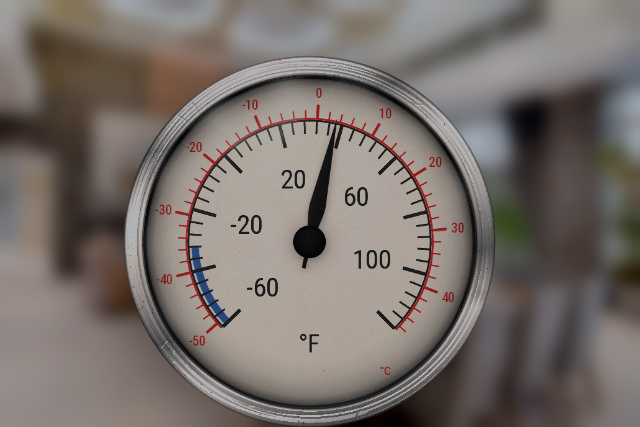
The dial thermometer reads 38 °F
